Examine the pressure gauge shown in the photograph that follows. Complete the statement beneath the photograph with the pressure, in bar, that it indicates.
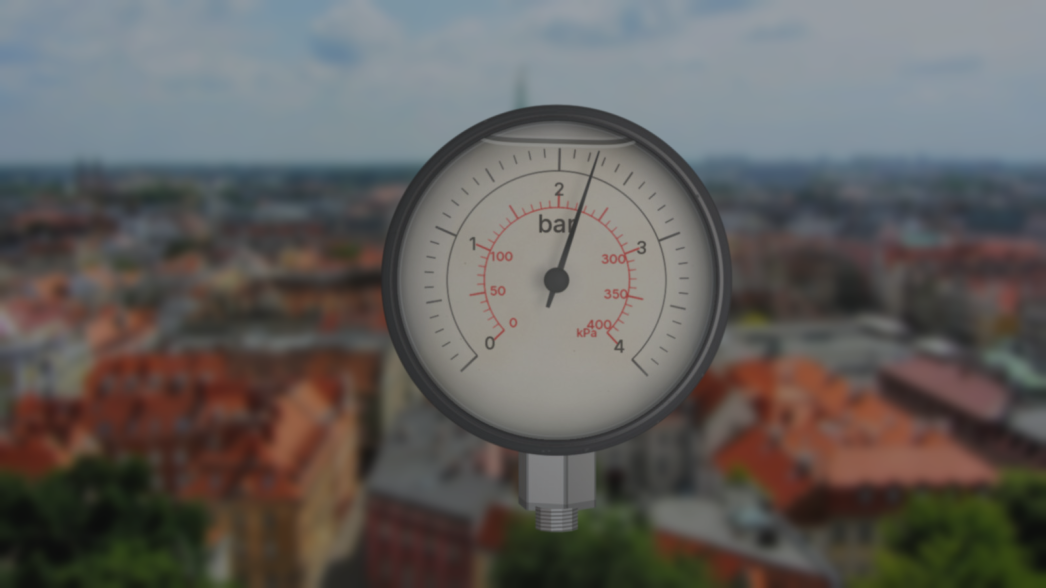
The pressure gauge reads 2.25 bar
